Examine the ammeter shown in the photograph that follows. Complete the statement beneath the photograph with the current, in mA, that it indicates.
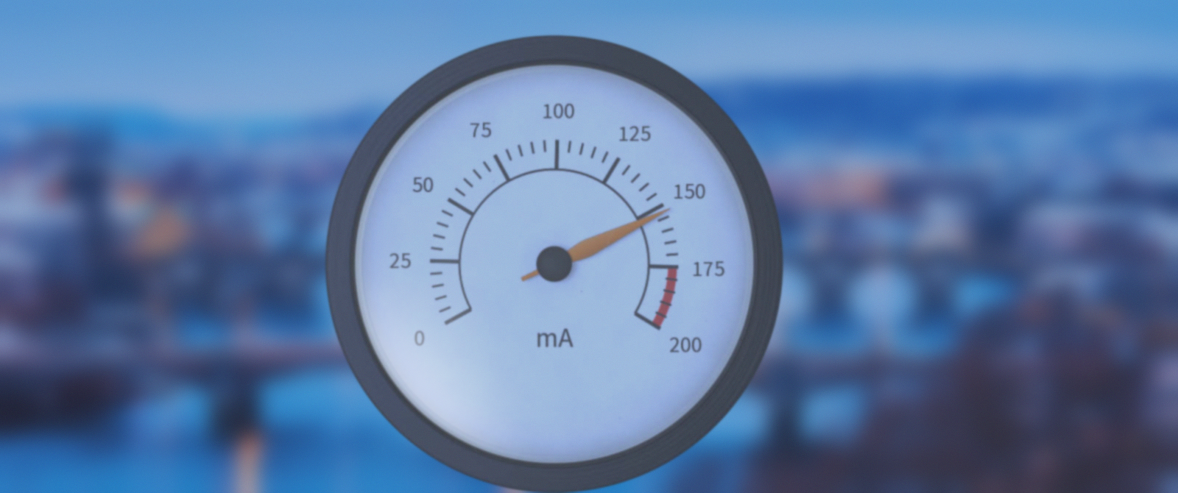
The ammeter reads 152.5 mA
